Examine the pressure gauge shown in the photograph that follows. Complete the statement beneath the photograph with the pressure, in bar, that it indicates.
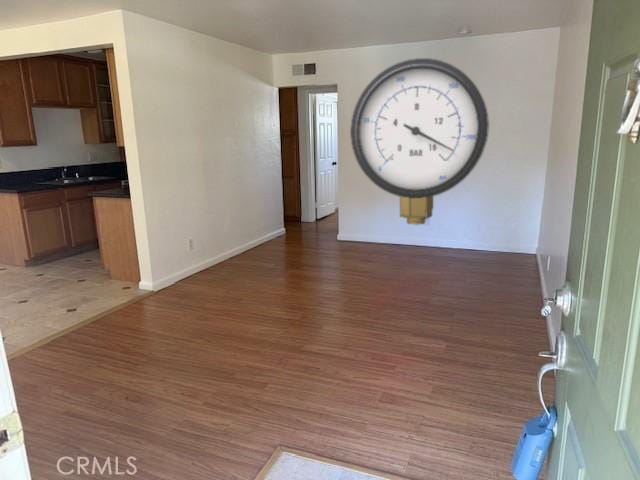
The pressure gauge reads 15 bar
